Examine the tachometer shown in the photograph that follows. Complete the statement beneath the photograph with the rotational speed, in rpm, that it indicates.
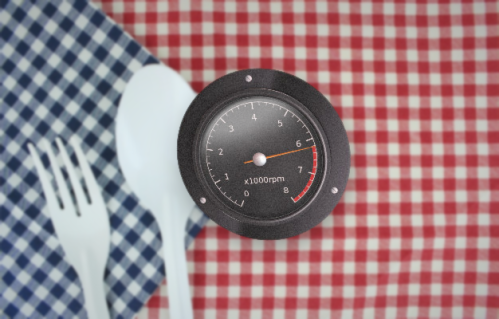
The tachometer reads 6200 rpm
